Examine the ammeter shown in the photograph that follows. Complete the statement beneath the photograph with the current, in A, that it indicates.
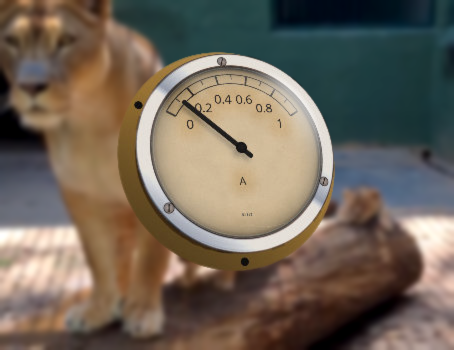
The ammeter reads 0.1 A
